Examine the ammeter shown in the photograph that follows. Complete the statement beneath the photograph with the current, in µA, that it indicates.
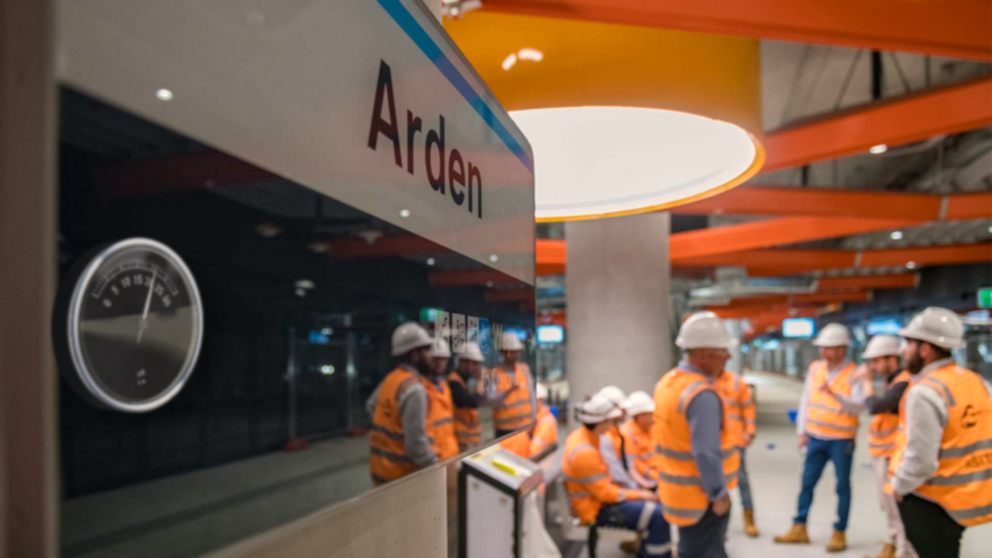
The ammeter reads 20 µA
